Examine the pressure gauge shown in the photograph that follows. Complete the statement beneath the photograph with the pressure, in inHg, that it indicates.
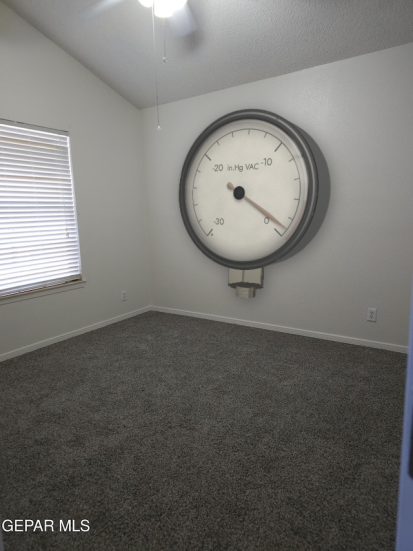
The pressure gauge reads -1 inHg
